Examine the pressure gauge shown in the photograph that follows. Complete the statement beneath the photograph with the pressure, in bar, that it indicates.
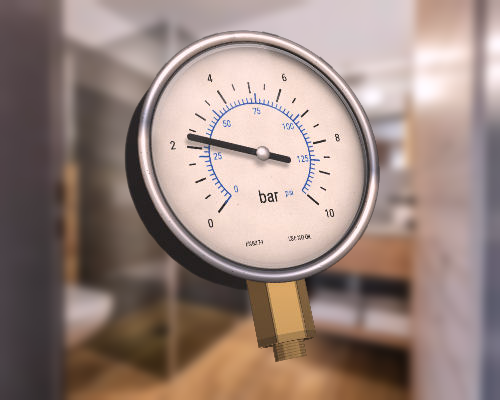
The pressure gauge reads 2.25 bar
